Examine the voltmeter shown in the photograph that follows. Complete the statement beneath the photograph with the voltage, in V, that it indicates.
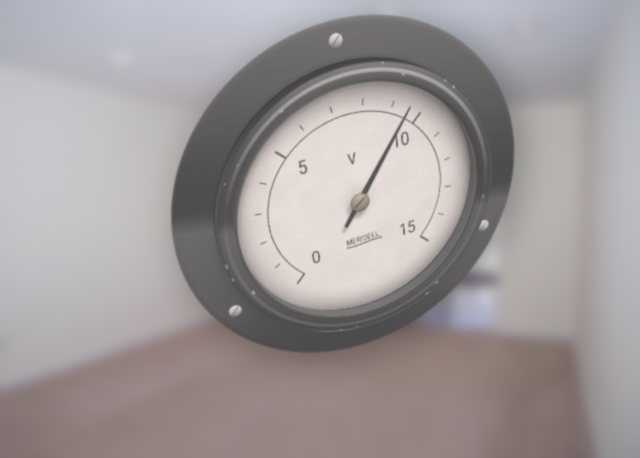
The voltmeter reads 9.5 V
